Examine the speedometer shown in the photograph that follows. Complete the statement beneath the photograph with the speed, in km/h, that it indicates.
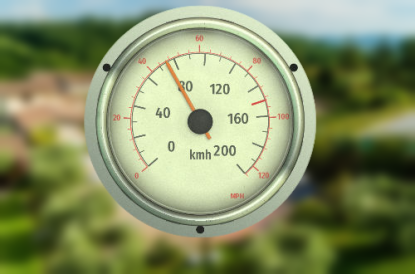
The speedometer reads 75 km/h
